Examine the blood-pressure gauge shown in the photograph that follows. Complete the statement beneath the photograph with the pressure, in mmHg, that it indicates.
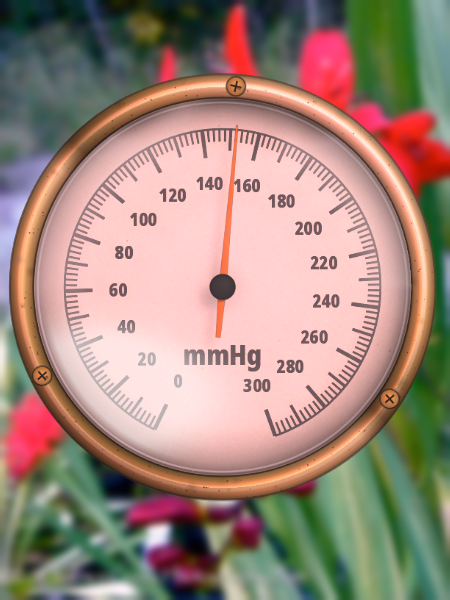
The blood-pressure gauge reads 152 mmHg
